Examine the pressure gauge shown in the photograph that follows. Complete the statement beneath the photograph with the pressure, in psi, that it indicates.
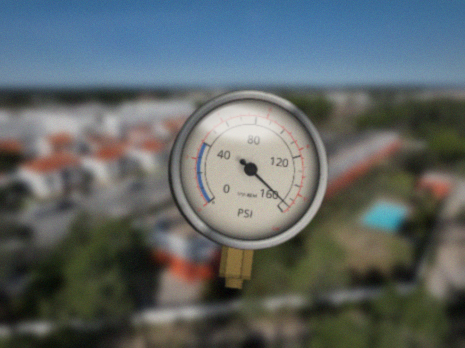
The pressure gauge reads 155 psi
